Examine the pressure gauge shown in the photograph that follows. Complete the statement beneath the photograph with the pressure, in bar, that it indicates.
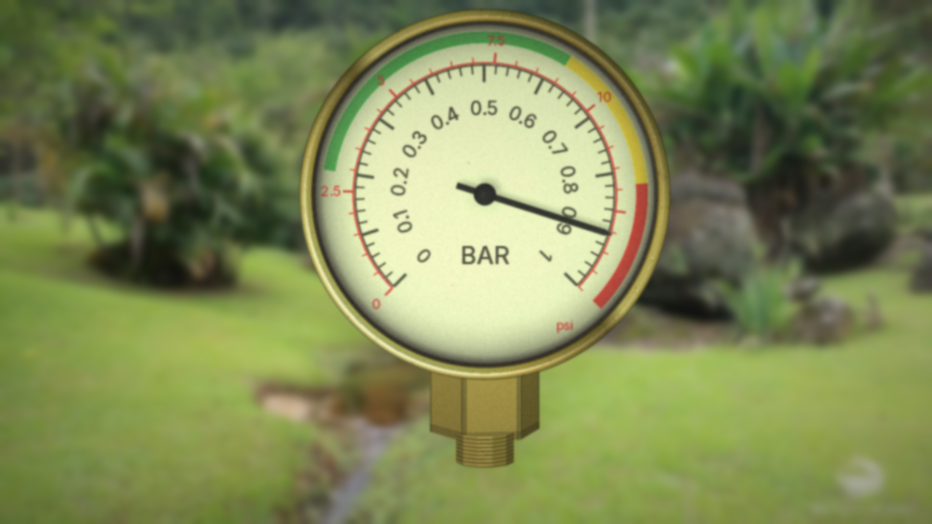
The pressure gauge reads 0.9 bar
